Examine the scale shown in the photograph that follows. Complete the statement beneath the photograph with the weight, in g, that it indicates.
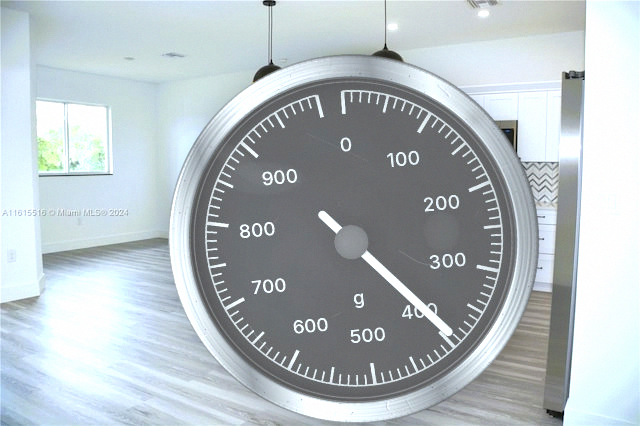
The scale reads 390 g
